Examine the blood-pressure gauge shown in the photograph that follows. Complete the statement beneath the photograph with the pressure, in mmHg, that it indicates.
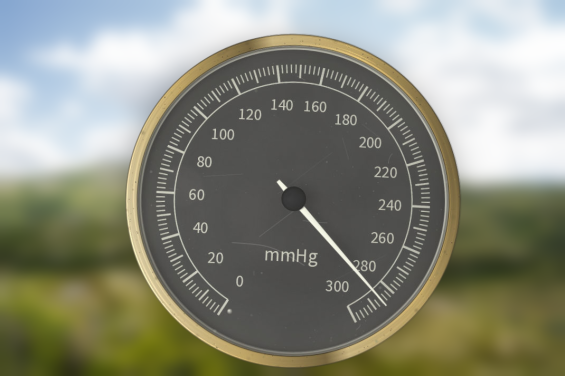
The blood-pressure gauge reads 286 mmHg
